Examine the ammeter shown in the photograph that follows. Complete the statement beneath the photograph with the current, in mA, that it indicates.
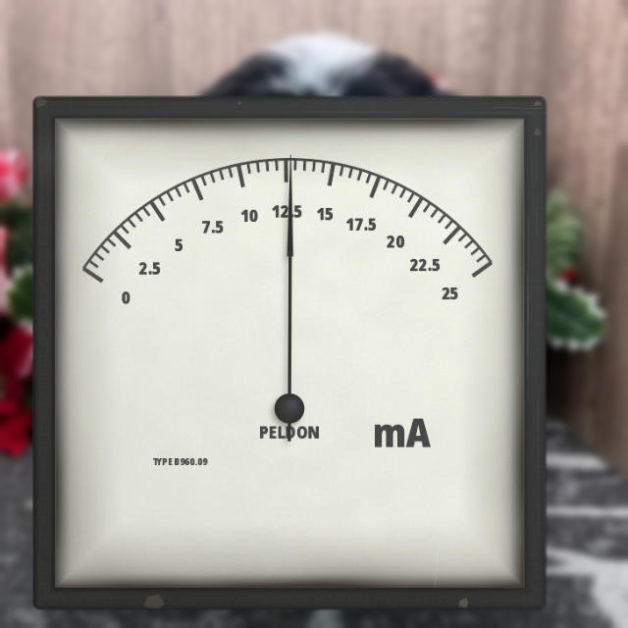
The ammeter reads 12.75 mA
